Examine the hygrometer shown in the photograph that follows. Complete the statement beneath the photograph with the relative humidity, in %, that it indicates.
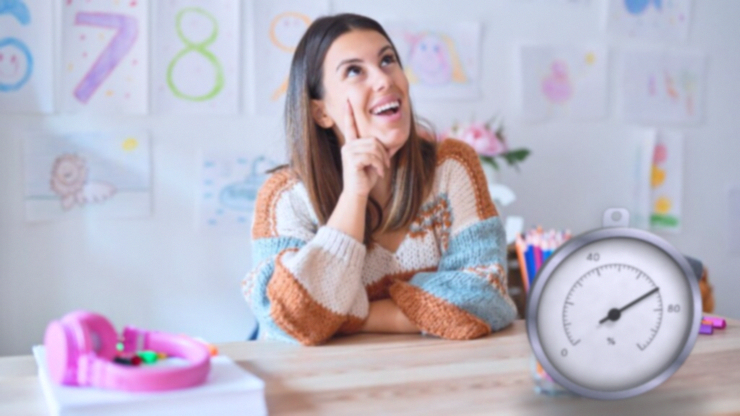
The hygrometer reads 70 %
